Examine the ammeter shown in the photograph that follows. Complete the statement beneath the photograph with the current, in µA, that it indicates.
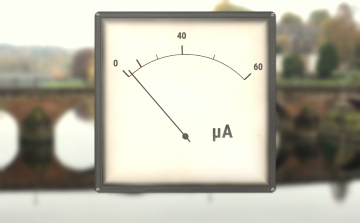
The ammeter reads 10 µA
